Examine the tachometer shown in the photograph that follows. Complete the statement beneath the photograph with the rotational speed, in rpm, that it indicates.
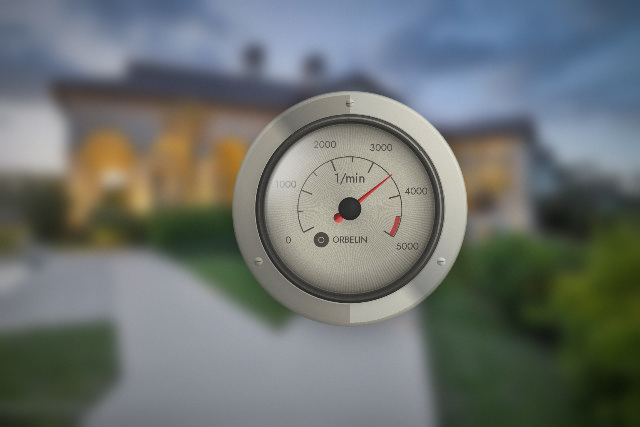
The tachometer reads 3500 rpm
